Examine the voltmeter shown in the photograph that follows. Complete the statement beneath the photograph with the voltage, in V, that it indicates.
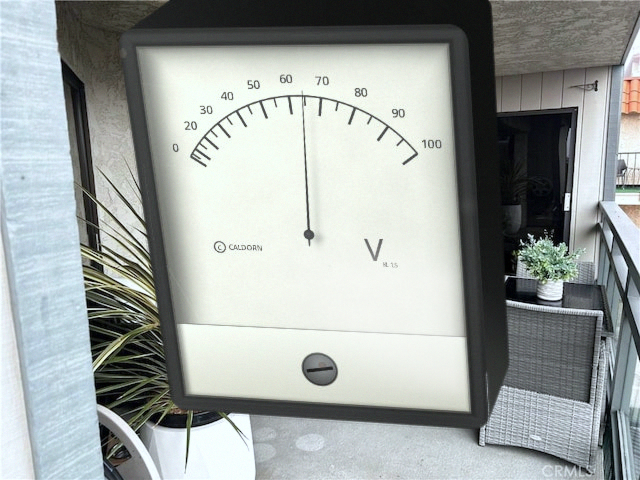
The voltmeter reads 65 V
